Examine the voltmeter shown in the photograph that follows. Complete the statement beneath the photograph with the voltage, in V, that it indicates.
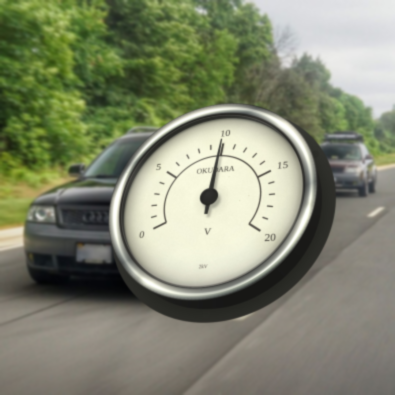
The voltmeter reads 10 V
